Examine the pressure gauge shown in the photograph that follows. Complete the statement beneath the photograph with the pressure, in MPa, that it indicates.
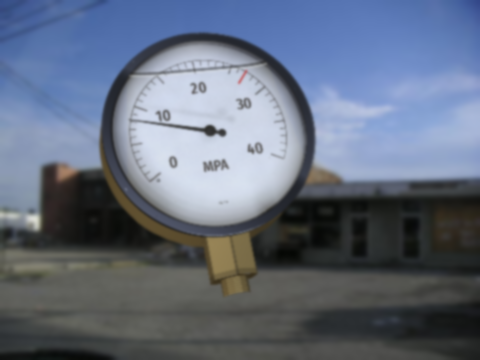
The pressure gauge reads 8 MPa
